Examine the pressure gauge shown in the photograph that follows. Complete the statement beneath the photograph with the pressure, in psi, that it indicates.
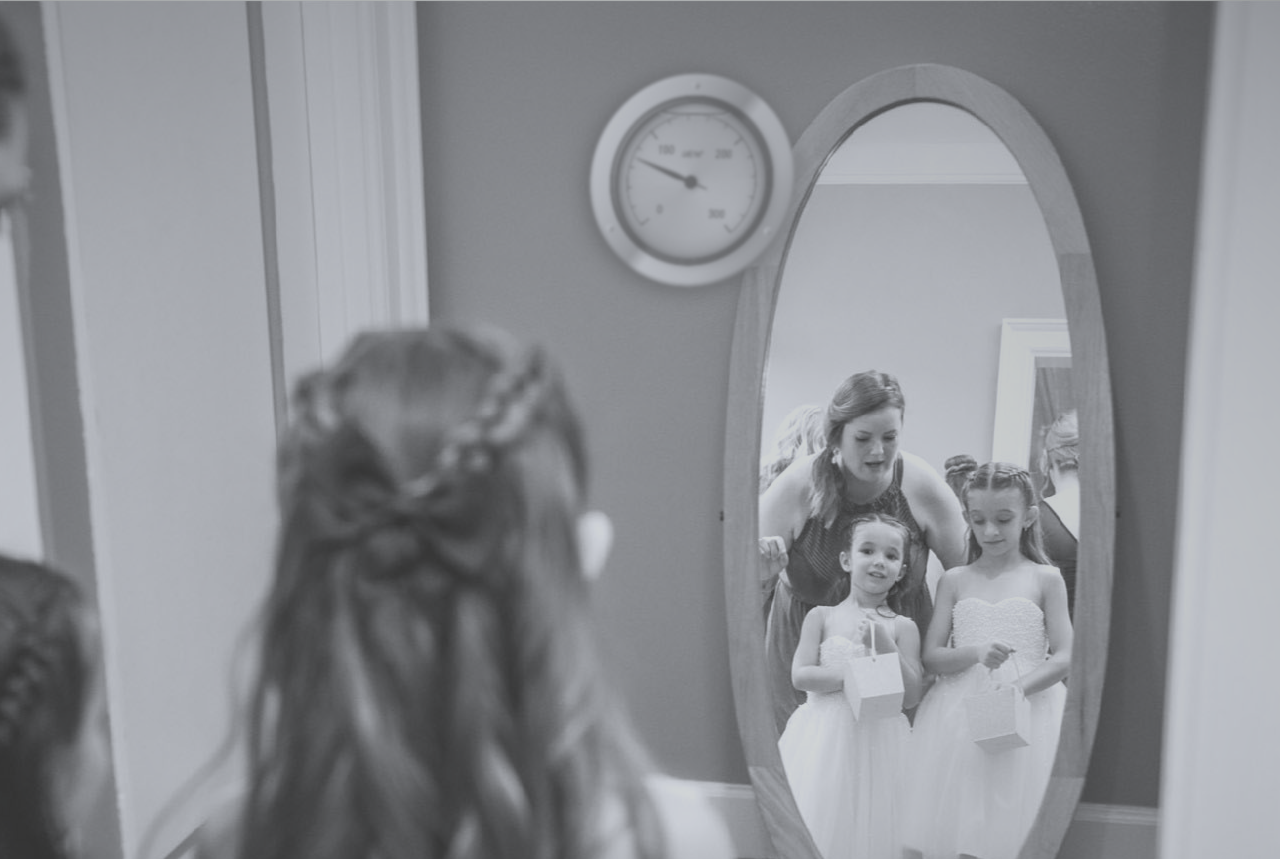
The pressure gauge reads 70 psi
